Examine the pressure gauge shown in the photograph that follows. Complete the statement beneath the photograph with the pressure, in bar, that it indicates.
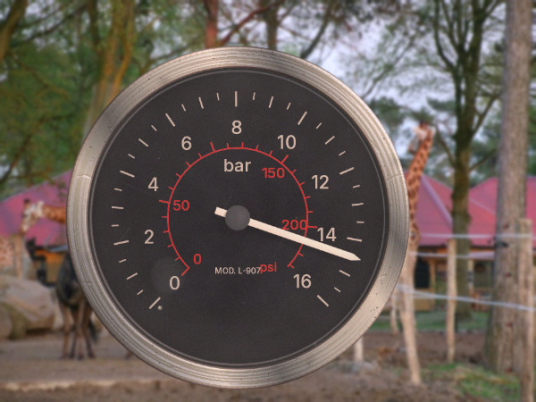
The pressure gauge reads 14.5 bar
